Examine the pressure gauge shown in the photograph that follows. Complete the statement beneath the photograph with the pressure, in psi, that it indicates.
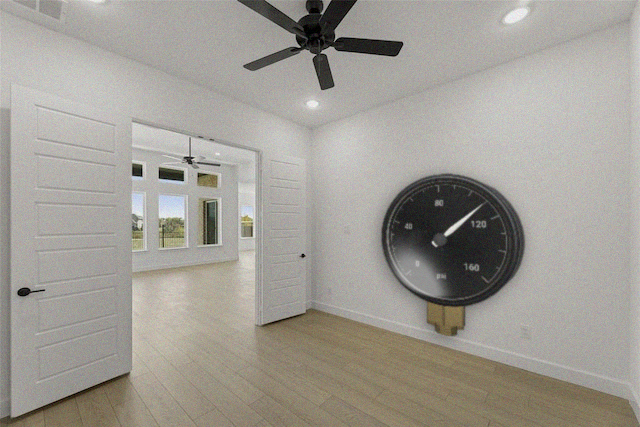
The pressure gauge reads 110 psi
